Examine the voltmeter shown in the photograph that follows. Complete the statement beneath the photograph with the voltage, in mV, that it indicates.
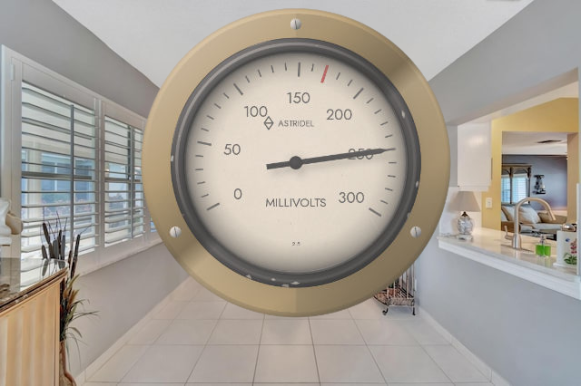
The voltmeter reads 250 mV
